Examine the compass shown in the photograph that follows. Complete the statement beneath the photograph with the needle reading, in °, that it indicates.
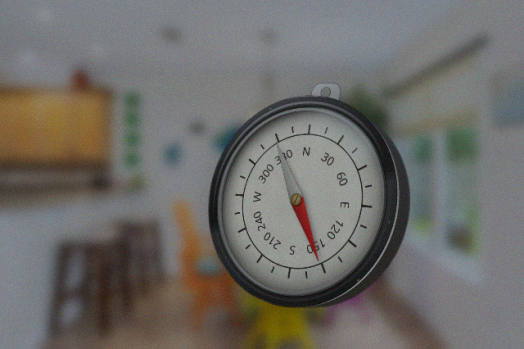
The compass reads 150 °
